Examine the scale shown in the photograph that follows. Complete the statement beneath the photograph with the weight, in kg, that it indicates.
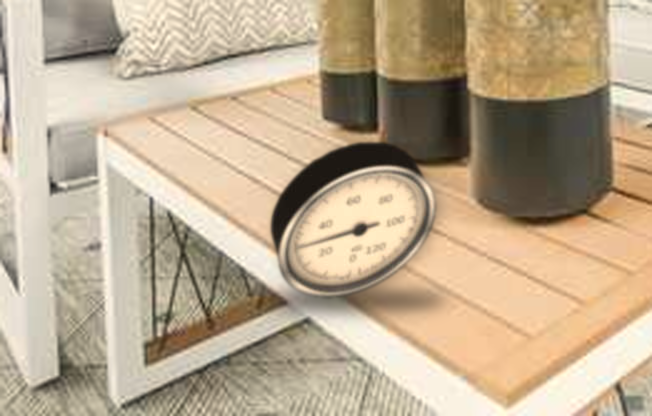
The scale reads 30 kg
